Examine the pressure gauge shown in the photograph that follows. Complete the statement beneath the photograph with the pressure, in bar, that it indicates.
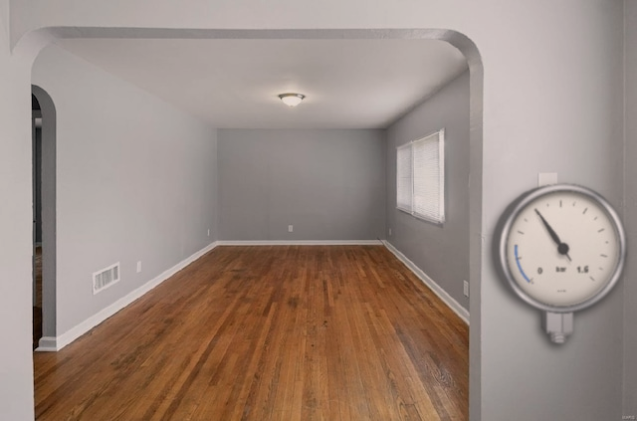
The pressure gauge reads 0.6 bar
